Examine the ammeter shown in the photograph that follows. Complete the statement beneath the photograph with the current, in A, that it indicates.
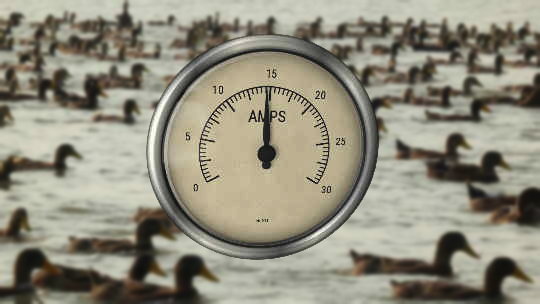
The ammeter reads 14.5 A
